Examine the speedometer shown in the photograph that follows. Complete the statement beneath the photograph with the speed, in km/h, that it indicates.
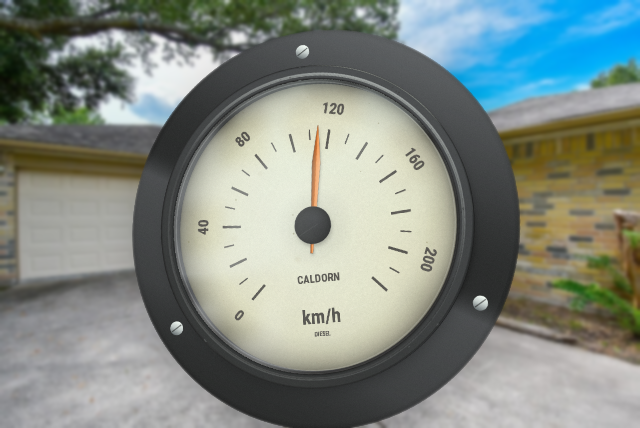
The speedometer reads 115 km/h
